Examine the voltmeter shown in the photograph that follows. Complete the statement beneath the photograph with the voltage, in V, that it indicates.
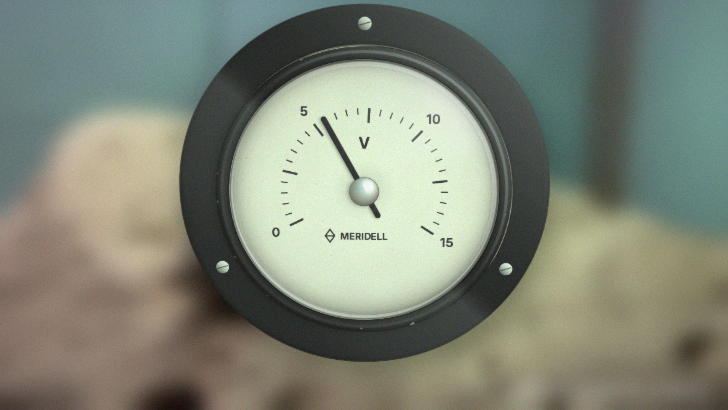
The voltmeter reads 5.5 V
